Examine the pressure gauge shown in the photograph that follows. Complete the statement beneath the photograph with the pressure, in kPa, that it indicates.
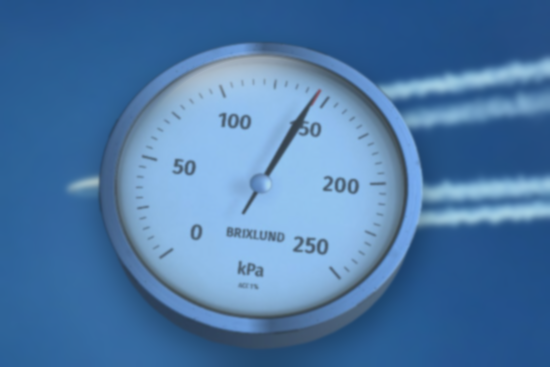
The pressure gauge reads 145 kPa
